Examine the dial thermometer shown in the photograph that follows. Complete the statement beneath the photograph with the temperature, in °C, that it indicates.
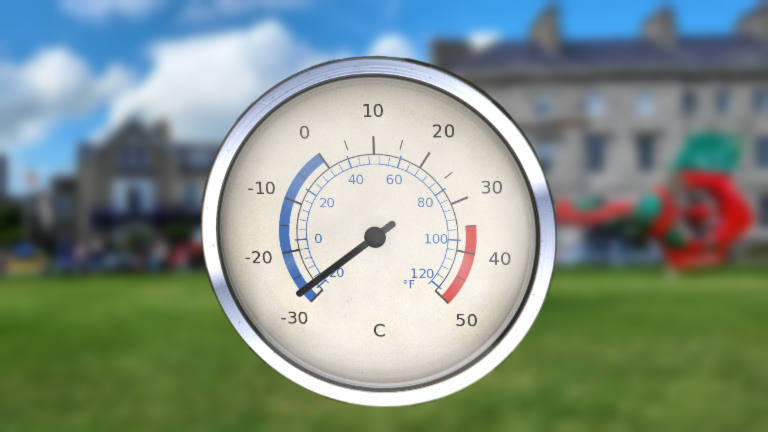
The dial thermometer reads -27.5 °C
